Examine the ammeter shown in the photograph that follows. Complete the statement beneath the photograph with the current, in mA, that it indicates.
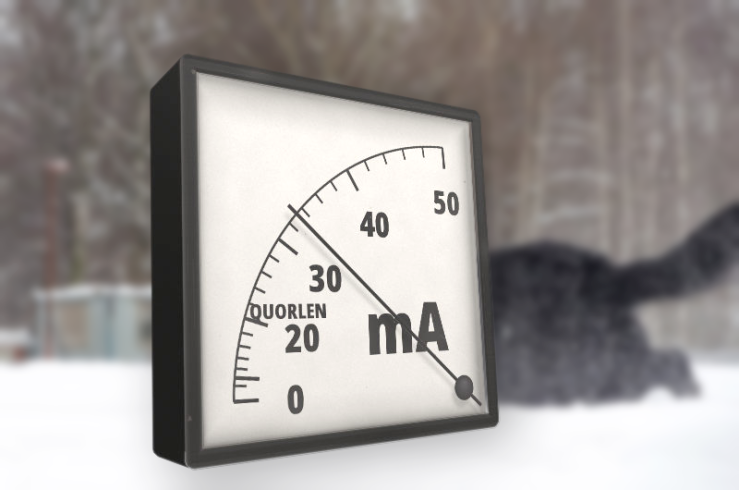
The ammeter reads 33 mA
